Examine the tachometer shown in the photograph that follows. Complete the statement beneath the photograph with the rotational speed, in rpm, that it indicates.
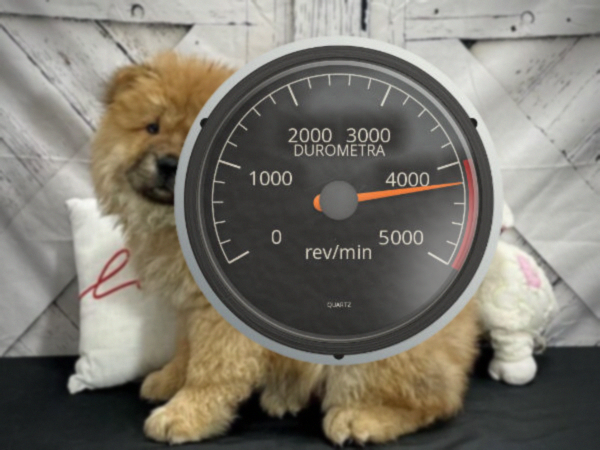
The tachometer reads 4200 rpm
